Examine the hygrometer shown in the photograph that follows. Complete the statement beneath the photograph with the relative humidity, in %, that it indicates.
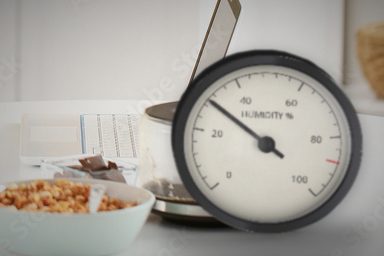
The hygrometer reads 30 %
